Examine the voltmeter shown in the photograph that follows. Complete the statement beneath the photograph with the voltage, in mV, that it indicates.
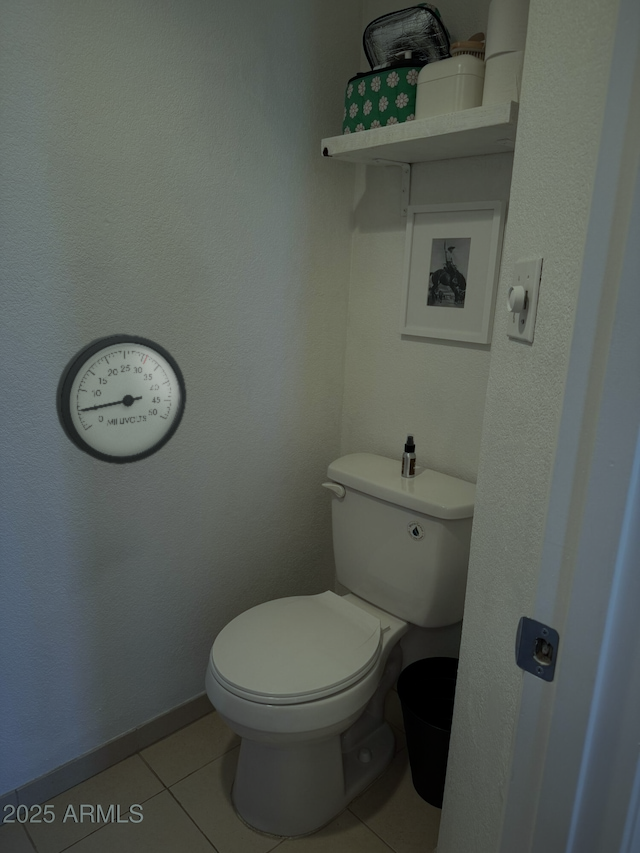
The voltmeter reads 5 mV
